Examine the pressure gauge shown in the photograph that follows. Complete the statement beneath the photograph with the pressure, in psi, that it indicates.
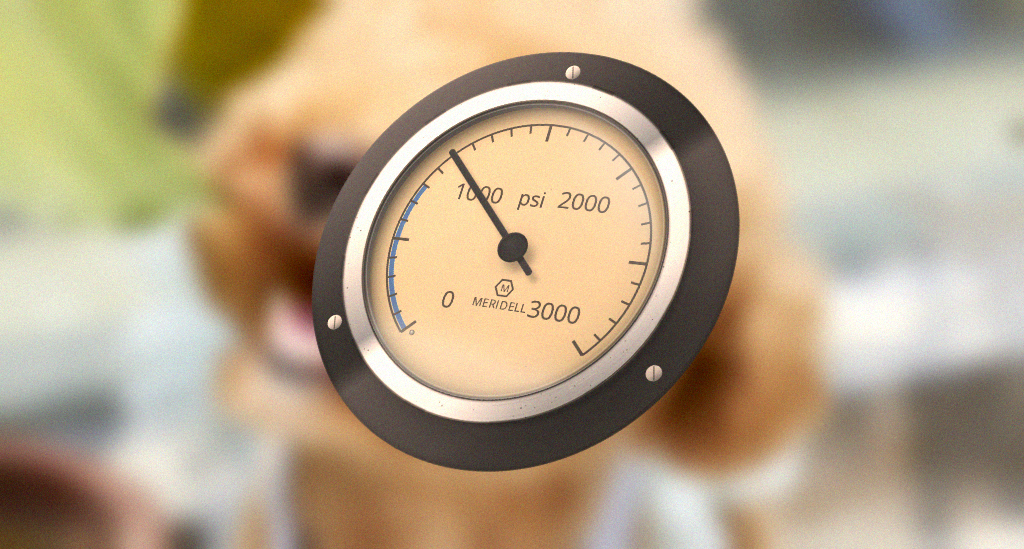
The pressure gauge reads 1000 psi
